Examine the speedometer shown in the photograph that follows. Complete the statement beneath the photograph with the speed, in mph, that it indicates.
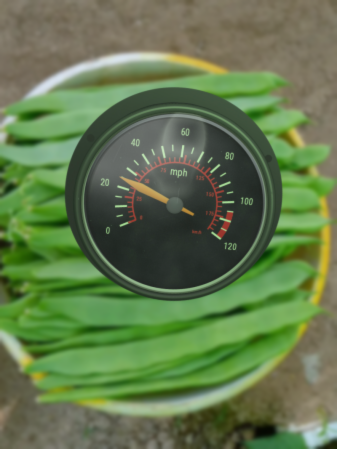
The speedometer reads 25 mph
